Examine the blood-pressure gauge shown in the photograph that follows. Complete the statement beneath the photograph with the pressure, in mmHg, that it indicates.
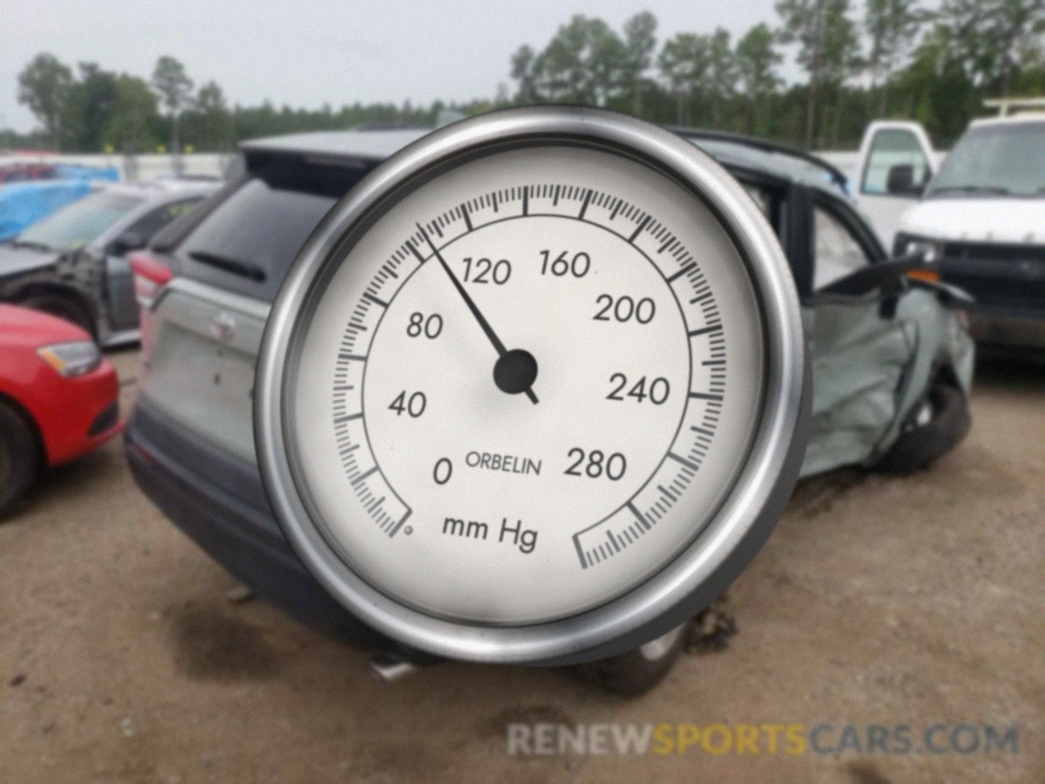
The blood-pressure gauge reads 106 mmHg
